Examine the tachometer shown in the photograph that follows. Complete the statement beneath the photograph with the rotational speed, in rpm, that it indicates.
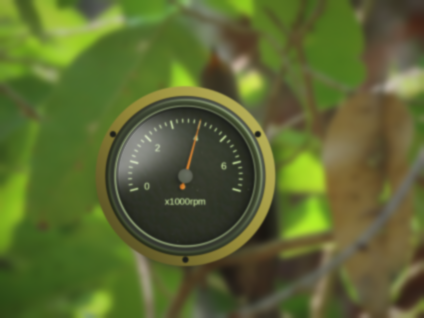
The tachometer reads 4000 rpm
